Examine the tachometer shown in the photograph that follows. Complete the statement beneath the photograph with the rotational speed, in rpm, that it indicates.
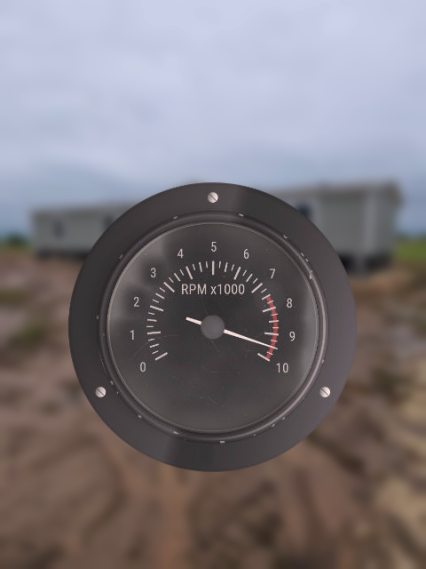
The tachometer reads 9500 rpm
